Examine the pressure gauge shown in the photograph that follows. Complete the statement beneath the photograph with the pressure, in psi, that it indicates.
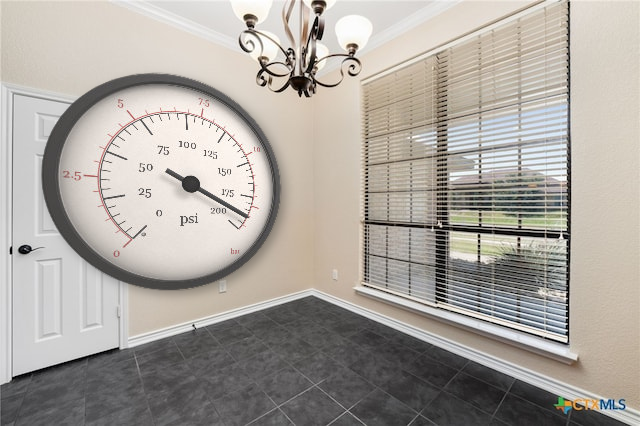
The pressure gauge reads 190 psi
